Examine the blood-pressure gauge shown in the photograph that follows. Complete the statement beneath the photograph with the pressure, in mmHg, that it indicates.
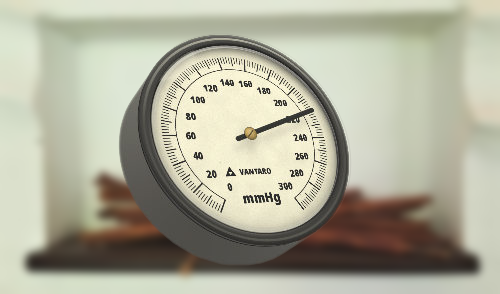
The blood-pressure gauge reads 220 mmHg
